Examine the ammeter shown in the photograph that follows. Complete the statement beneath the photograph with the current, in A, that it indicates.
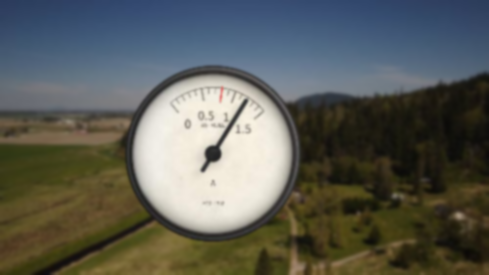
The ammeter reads 1.2 A
